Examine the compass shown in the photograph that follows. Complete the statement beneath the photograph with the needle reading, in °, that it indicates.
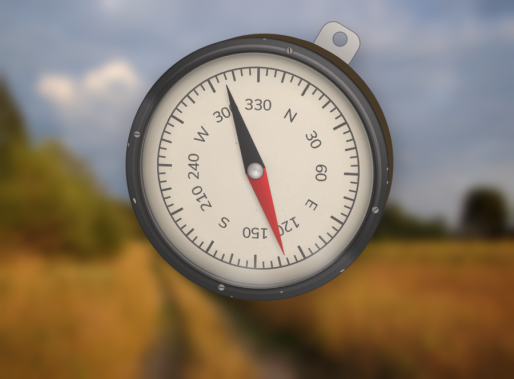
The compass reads 130 °
